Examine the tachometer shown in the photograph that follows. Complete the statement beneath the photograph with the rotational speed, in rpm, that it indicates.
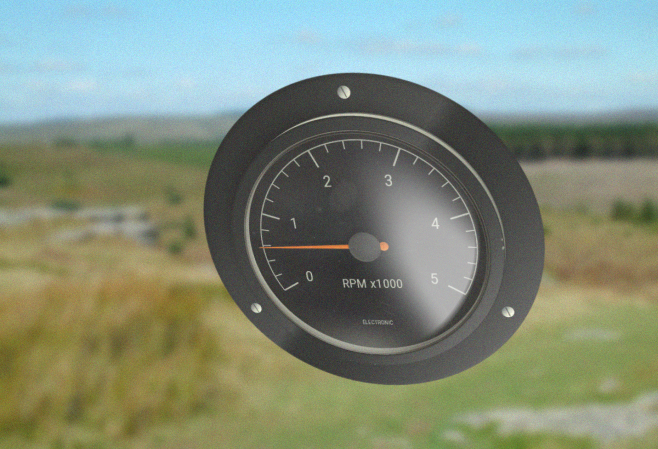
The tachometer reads 600 rpm
